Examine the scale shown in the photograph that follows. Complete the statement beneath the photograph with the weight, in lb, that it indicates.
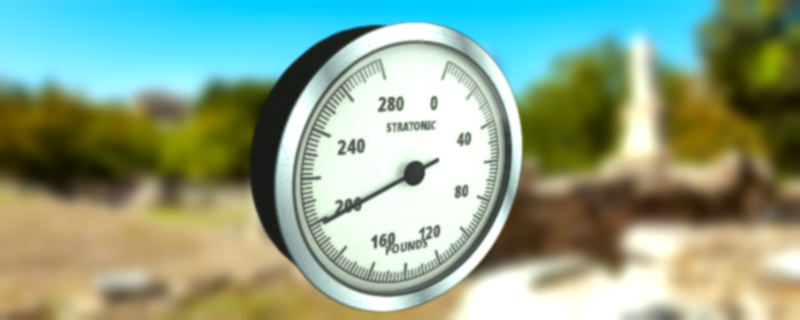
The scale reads 200 lb
